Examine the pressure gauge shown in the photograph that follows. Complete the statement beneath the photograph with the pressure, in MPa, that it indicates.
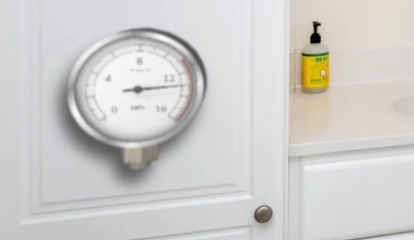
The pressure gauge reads 13 MPa
